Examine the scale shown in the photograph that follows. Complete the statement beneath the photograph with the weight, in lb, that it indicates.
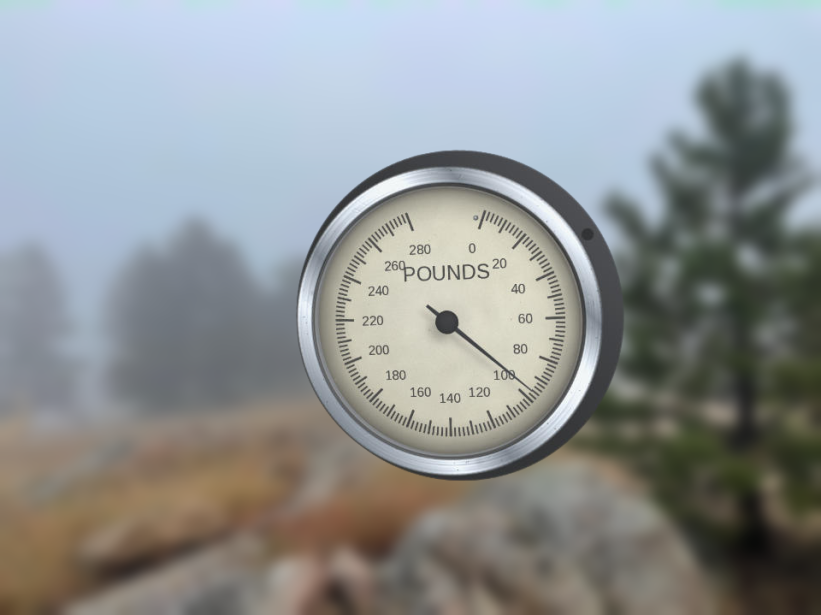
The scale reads 96 lb
